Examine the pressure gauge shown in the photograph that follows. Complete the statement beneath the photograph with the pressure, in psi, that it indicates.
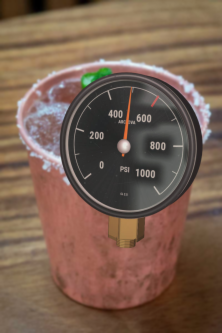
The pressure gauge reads 500 psi
